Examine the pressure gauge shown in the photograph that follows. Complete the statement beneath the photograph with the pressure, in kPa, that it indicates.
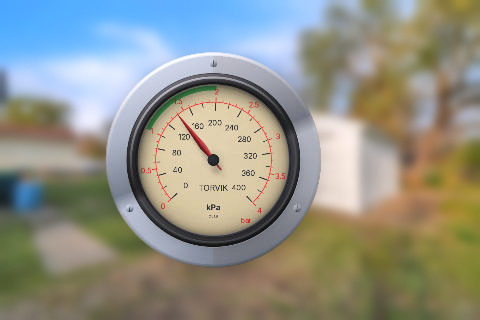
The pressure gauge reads 140 kPa
